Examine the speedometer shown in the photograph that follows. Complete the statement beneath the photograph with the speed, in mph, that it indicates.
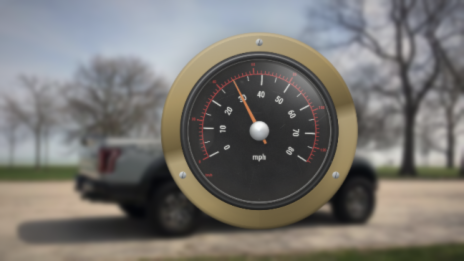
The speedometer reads 30 mph
